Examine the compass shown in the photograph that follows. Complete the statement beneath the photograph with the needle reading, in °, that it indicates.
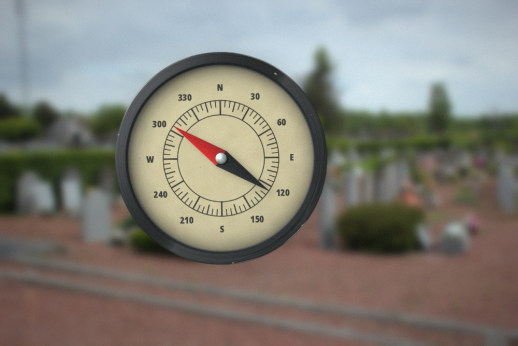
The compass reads 305 °
